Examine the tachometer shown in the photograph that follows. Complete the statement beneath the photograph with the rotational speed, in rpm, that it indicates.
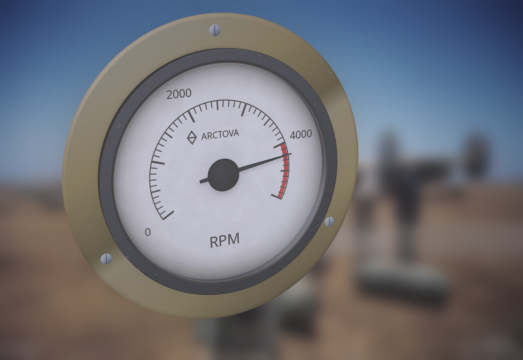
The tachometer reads 4200 rpm
